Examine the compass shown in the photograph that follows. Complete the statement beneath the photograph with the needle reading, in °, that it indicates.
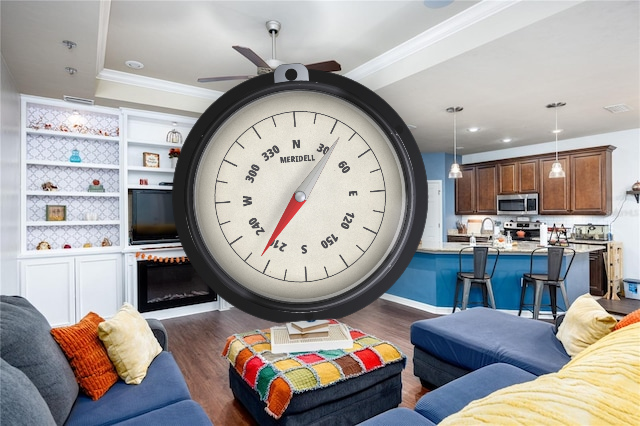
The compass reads 217.5 °
